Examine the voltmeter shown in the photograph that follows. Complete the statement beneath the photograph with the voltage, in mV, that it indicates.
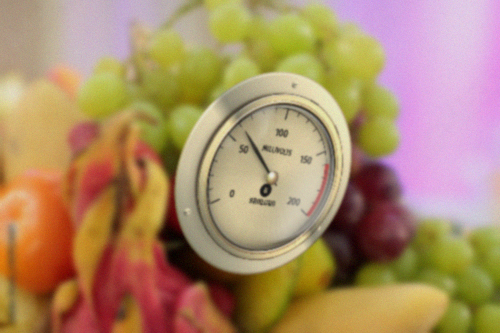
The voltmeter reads 60 mV
